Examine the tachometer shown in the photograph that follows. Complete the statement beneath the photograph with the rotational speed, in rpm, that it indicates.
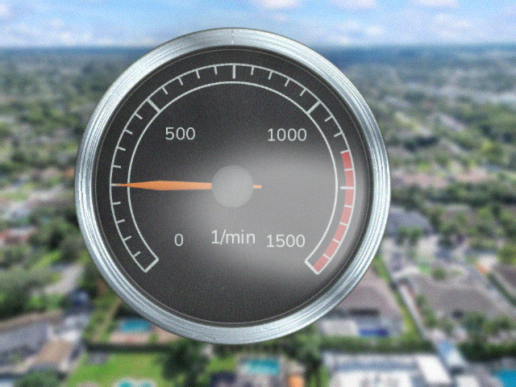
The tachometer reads 250 rpm
